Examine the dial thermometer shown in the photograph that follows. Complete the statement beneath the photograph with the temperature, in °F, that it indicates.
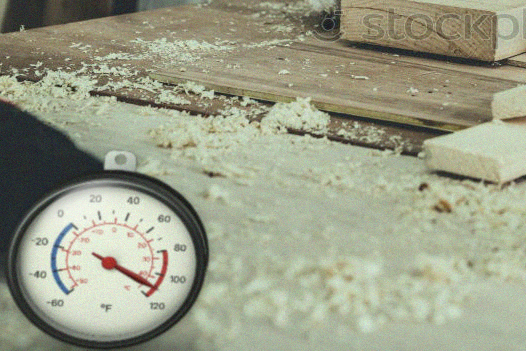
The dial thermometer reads 110 °F
